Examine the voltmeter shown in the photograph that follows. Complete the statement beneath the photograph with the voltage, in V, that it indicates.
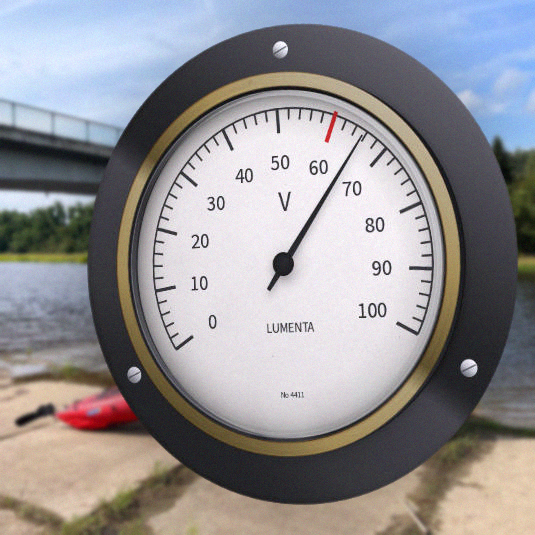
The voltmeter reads 66 V
